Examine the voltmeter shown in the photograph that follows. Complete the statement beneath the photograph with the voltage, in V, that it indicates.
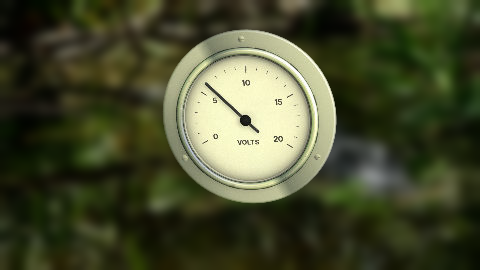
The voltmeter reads 6 V
